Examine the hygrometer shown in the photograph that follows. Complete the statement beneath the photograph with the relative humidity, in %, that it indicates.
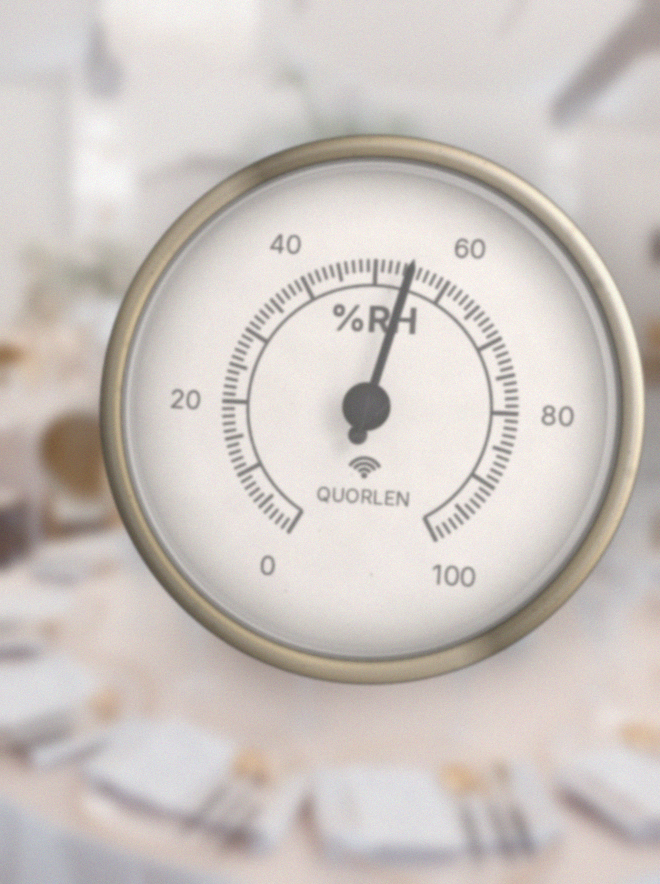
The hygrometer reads 55 %
